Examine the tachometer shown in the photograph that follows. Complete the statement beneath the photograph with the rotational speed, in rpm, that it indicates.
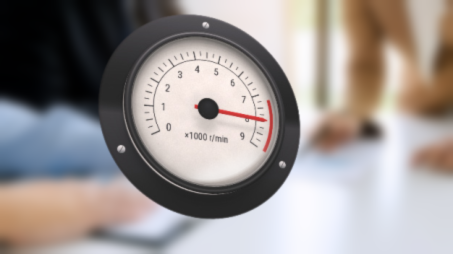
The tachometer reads 8000 rpm
